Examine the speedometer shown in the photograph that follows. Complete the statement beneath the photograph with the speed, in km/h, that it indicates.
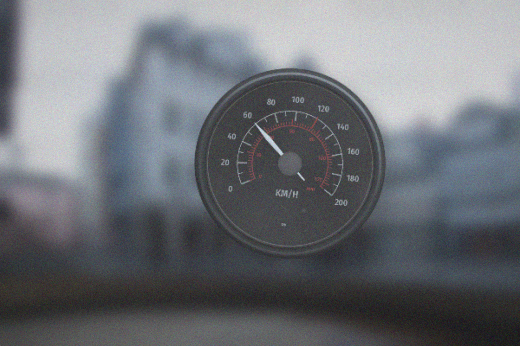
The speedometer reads 60 km/h
